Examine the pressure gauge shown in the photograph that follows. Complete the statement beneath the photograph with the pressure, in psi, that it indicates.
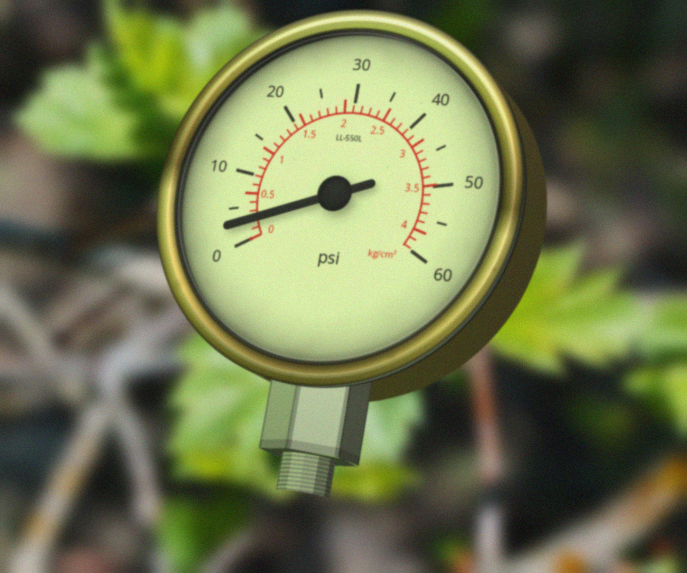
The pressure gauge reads 2.5 psi
